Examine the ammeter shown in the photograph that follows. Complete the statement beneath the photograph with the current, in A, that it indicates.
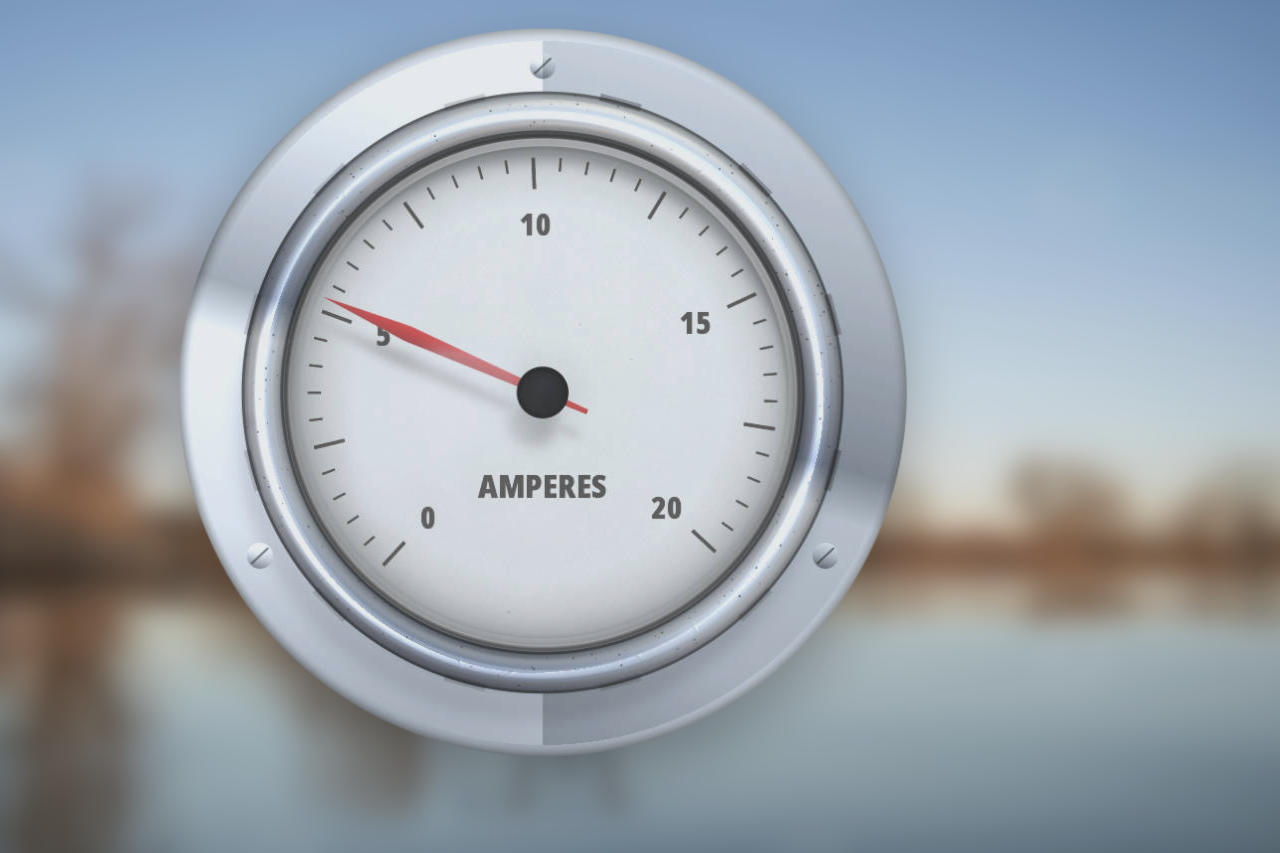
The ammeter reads 5.25 A
